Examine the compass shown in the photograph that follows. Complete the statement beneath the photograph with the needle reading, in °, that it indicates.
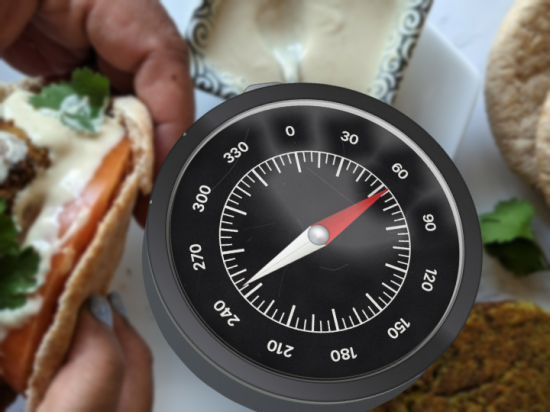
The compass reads 65 °
